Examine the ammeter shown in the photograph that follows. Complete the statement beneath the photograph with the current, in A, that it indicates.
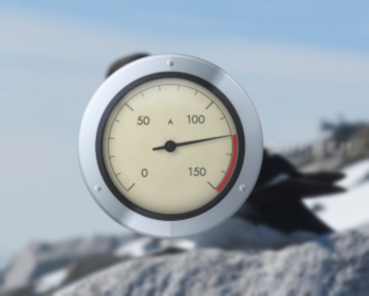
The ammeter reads 120 A
